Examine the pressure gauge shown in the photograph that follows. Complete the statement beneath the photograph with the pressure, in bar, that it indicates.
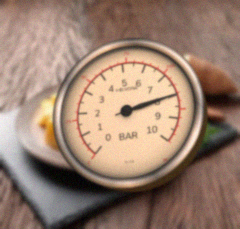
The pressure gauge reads 8 bar
